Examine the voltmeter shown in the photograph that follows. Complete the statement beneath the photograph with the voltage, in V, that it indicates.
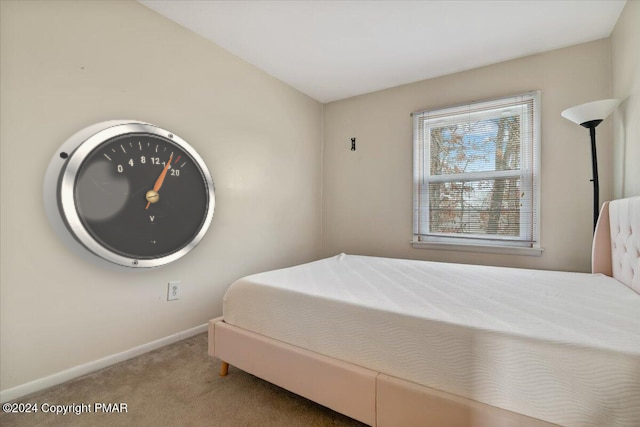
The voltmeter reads 16 V
